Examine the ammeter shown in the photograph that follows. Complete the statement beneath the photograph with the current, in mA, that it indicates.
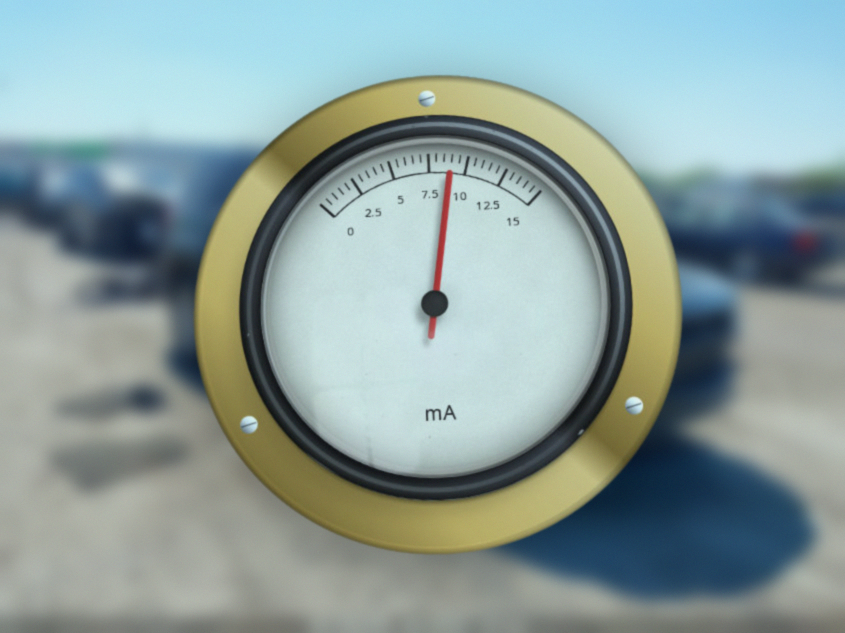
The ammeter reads 9 mA
